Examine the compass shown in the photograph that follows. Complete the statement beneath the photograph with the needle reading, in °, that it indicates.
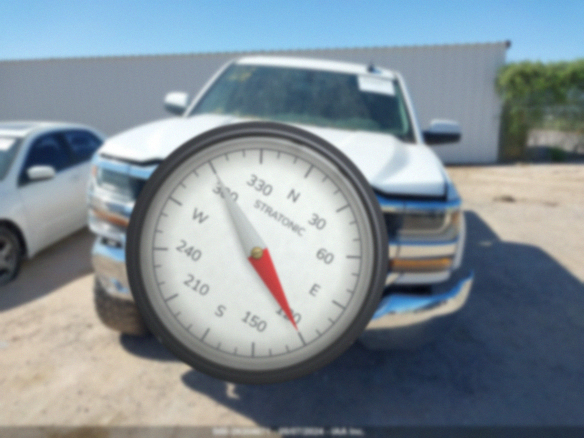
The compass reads 120 °
